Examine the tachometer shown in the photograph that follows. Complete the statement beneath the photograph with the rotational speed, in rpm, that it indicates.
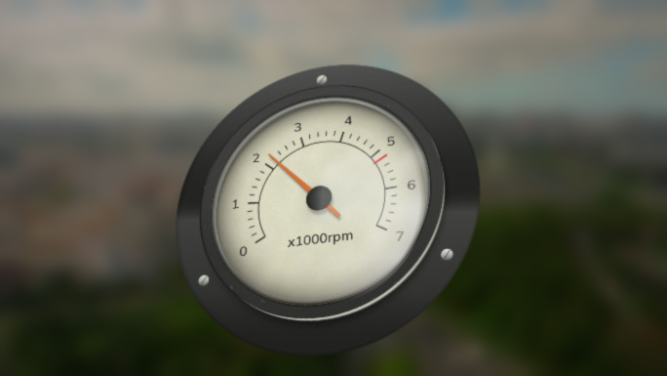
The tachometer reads 2200 rpm
